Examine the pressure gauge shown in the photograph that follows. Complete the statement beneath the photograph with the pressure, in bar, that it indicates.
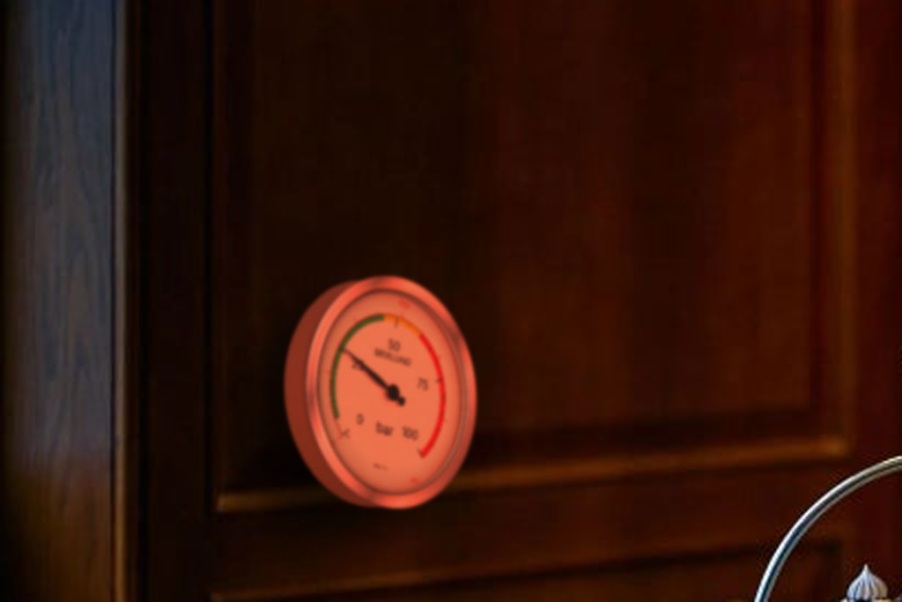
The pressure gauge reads 25 bar
